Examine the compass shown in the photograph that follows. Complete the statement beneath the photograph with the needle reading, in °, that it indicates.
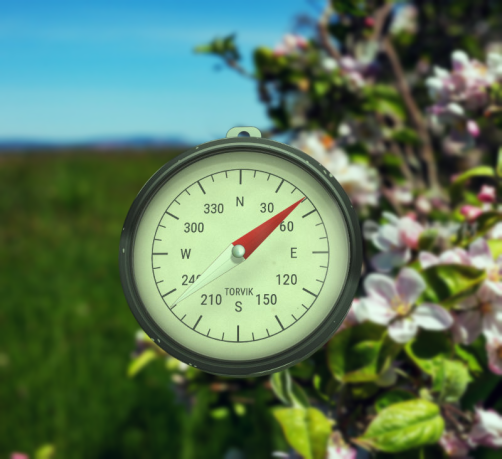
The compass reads 50 °
